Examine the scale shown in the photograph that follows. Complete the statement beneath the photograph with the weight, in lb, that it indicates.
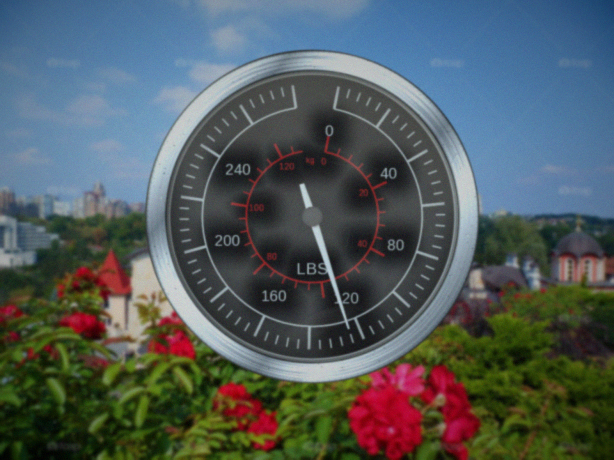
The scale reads 124 lb
